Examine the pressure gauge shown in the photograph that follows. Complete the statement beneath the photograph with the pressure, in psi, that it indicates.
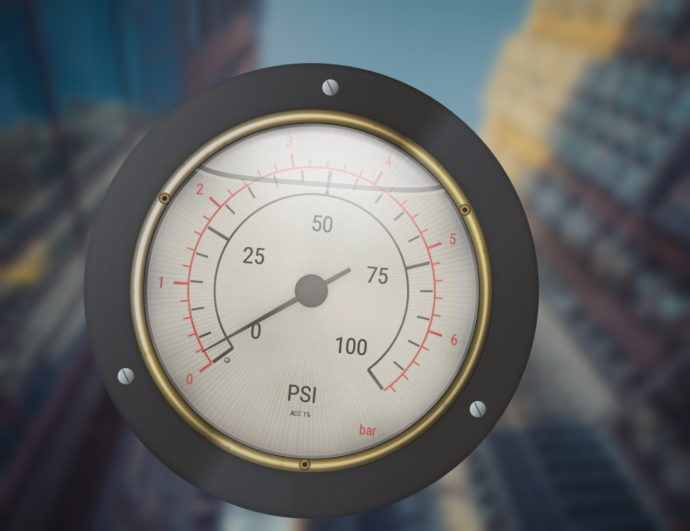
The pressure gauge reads 2.5 psi
